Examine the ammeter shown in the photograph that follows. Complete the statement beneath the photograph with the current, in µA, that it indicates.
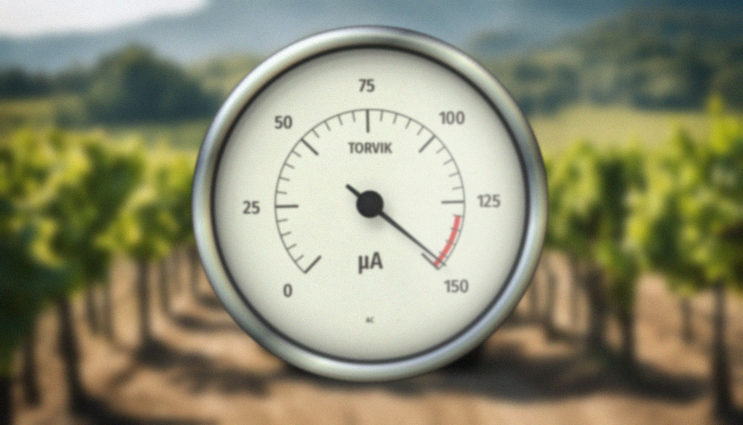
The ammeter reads 147.5 µA
